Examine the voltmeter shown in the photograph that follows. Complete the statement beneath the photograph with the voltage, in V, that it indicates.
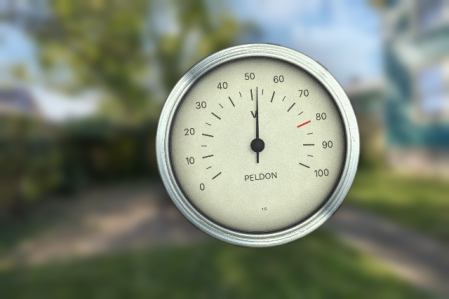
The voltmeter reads 52.5 V
